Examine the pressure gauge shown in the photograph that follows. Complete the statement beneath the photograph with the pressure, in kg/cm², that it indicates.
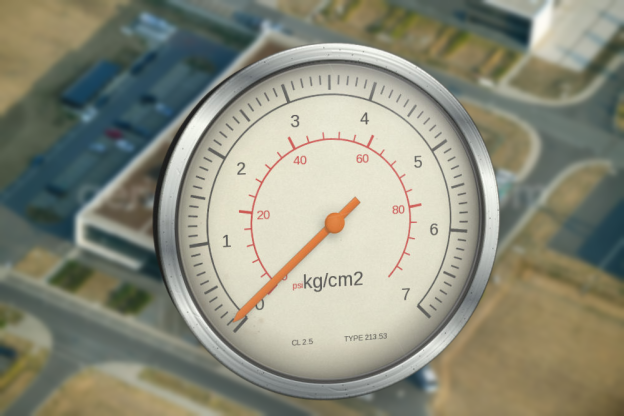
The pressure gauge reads 0.1 kg/cm²
